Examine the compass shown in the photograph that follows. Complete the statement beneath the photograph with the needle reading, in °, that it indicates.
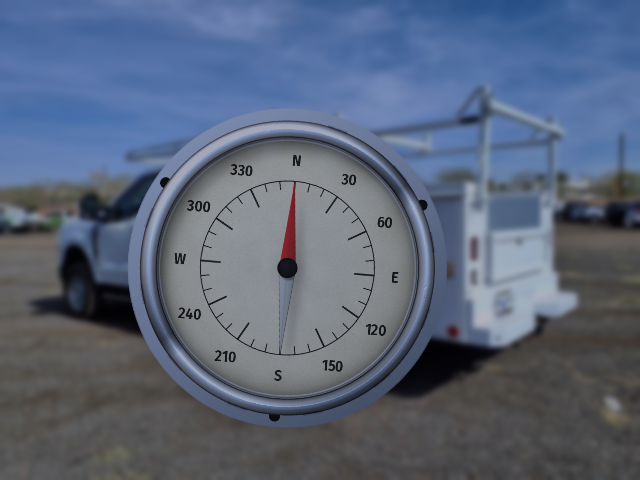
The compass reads 0 °
